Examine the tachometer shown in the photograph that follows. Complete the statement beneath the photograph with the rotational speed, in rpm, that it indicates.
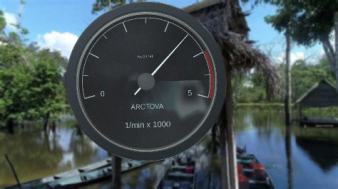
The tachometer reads 3500 rpm
